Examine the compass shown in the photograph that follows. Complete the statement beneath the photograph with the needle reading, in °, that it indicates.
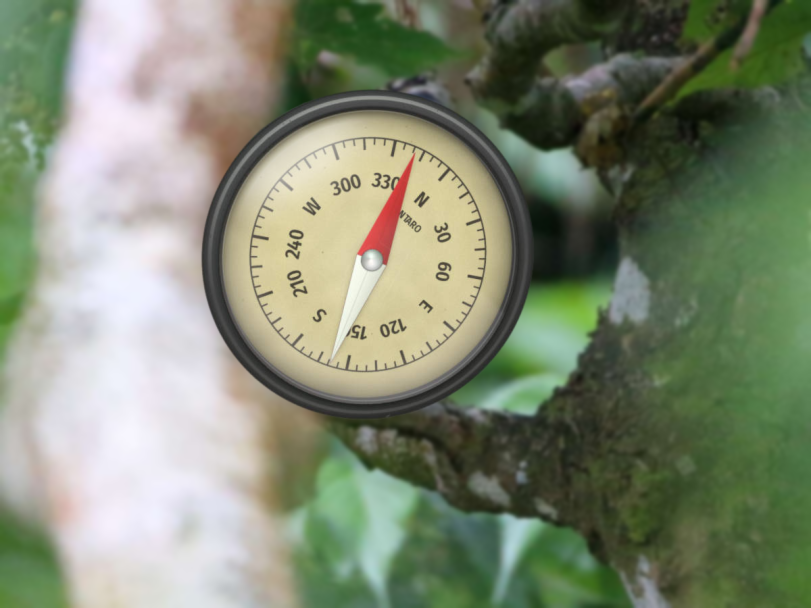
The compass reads 340 °
